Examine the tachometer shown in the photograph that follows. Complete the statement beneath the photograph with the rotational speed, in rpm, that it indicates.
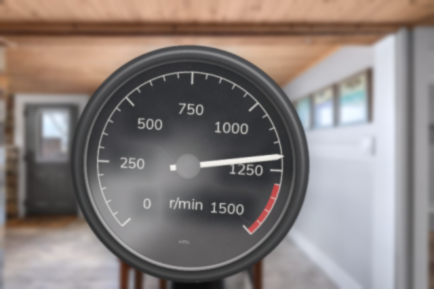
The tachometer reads 1200 rpm
